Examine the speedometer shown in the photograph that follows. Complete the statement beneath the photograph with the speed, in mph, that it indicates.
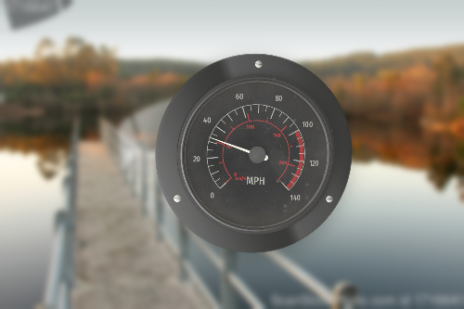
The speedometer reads 32.5 mph
